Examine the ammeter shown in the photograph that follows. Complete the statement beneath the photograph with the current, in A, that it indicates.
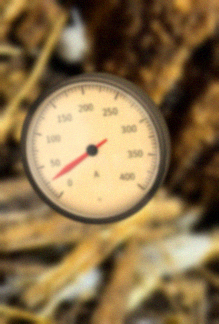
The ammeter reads 25 A
